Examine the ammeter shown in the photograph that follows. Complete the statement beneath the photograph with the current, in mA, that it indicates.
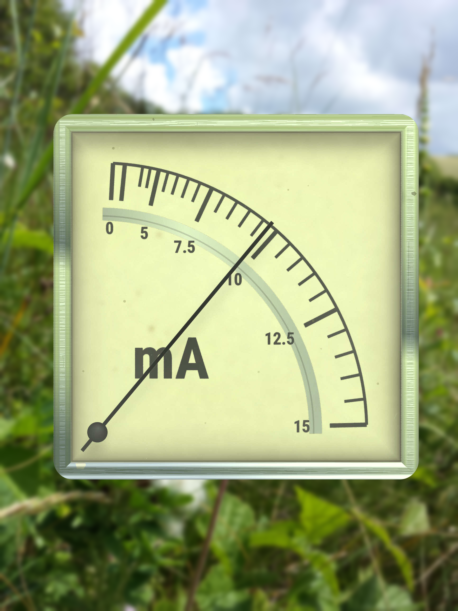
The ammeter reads 9.75 mA
